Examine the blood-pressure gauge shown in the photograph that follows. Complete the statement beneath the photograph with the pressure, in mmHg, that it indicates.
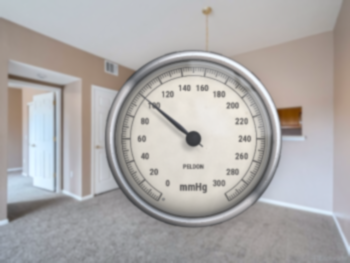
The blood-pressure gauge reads 100 mmHg
